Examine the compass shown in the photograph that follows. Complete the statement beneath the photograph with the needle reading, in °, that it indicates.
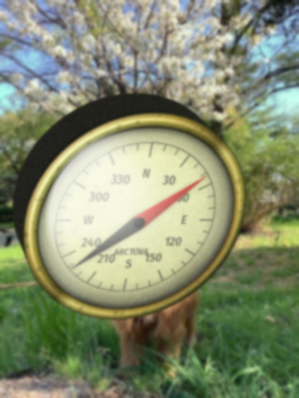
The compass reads 50 °
